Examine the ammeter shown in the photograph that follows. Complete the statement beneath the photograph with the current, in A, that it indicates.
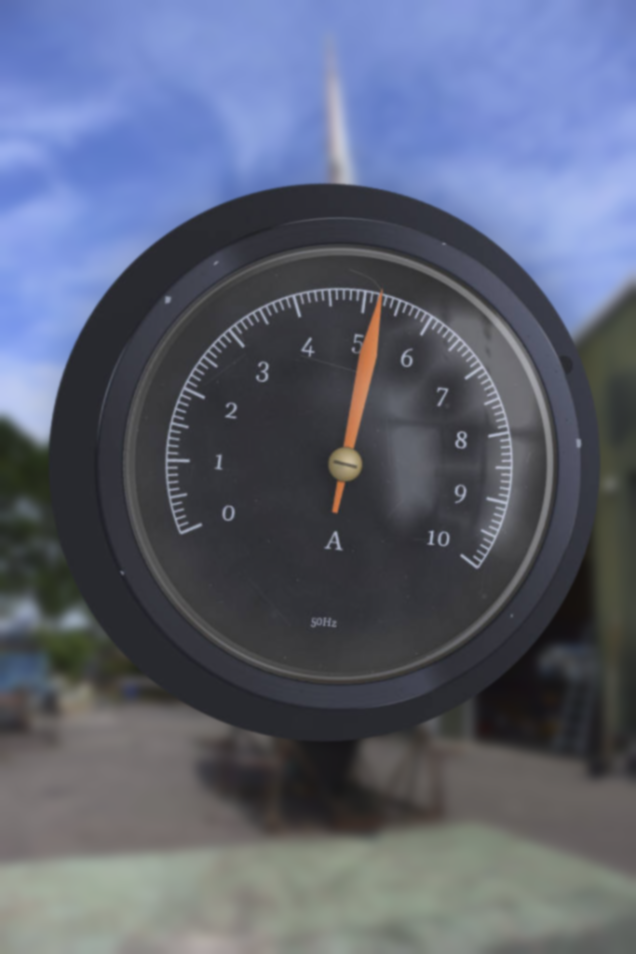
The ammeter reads 5.2 A
